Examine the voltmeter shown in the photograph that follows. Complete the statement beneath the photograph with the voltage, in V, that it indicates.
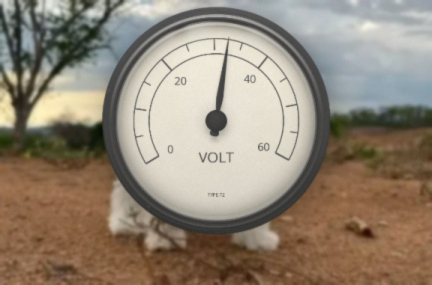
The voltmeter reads 32.5 V
